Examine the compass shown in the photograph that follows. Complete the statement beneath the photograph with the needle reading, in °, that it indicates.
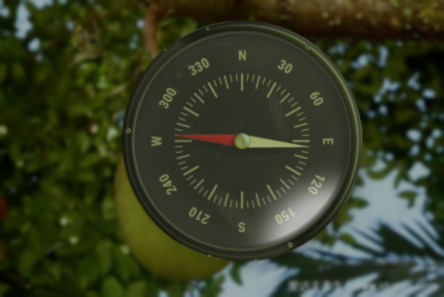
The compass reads 275 °
